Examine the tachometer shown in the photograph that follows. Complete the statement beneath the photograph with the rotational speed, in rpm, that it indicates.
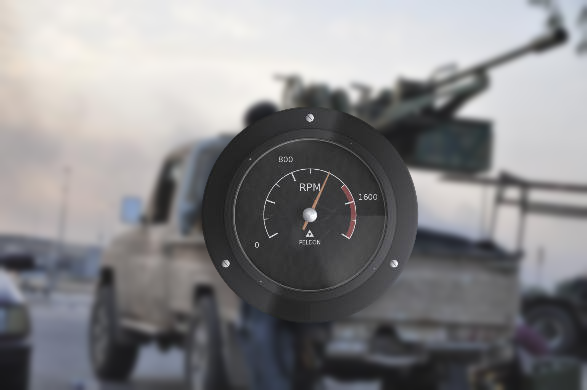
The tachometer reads 1200 rpm
